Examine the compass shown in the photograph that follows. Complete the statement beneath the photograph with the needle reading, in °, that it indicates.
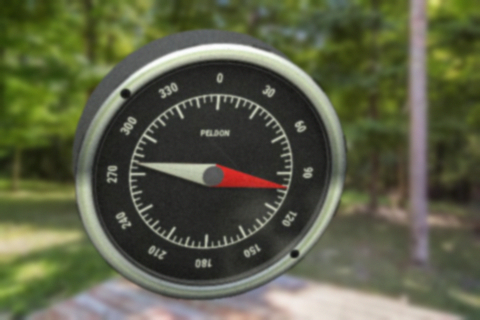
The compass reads 100 °
